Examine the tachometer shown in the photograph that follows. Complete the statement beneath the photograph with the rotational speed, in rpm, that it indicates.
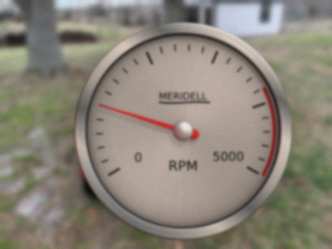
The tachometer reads 1000 rpm
